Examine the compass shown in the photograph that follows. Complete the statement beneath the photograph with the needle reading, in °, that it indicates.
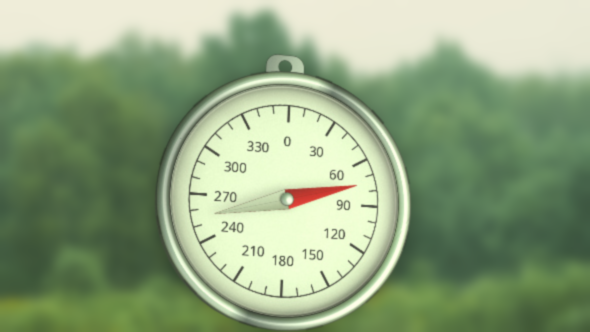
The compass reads 75 °
